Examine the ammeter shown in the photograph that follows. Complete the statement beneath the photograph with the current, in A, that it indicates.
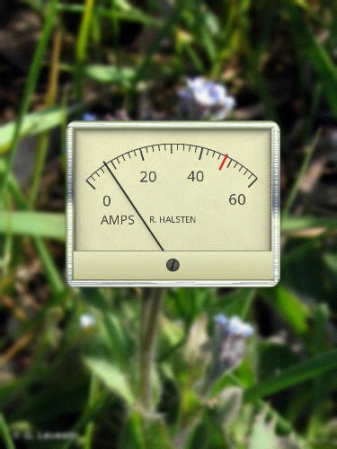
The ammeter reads 8 A
